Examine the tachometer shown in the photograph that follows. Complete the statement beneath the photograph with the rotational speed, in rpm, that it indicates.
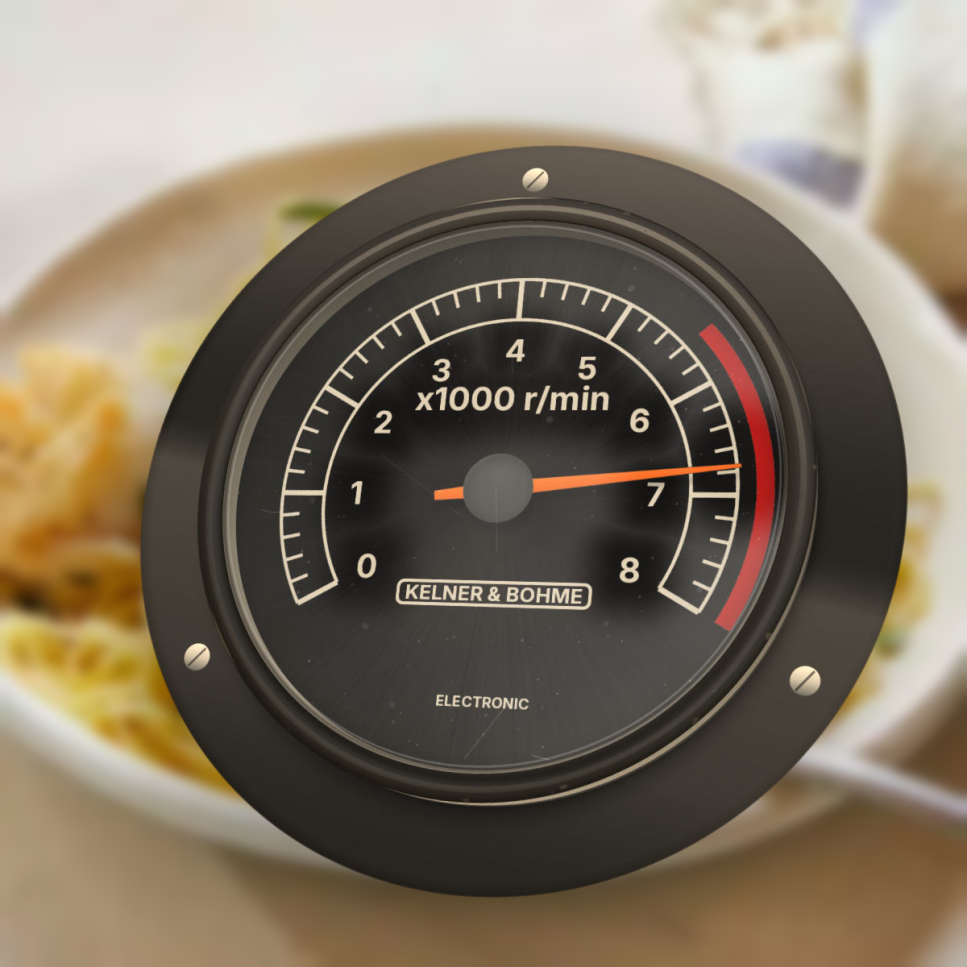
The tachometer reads 6800 rpm
